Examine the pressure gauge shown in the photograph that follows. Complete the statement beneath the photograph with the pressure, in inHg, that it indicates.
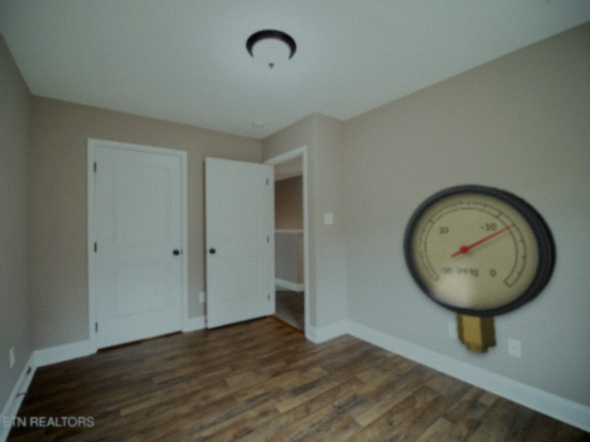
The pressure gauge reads -8 inHg
